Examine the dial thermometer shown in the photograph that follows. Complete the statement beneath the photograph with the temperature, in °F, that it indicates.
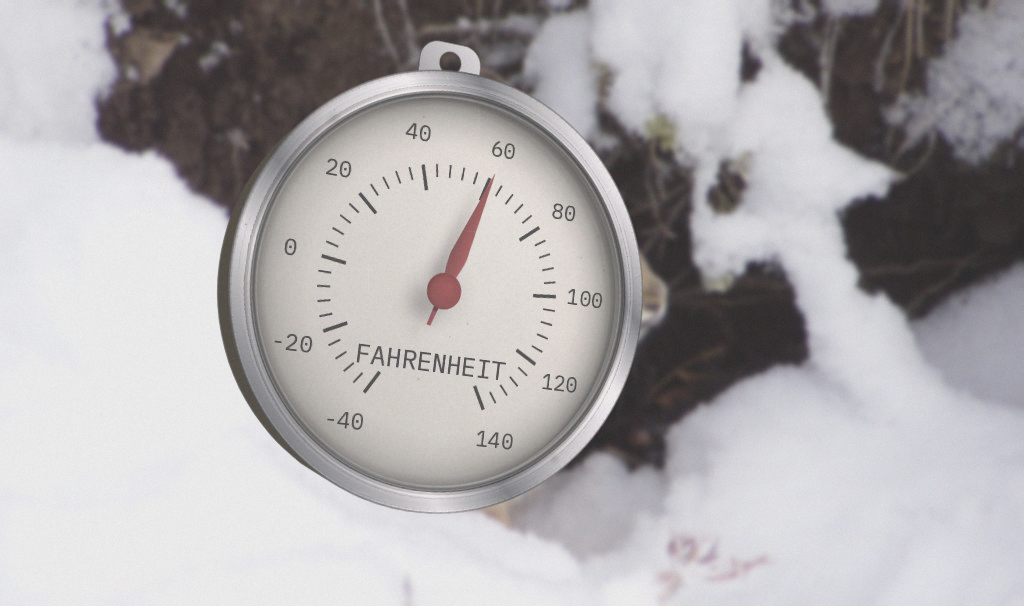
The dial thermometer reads 60 °F
